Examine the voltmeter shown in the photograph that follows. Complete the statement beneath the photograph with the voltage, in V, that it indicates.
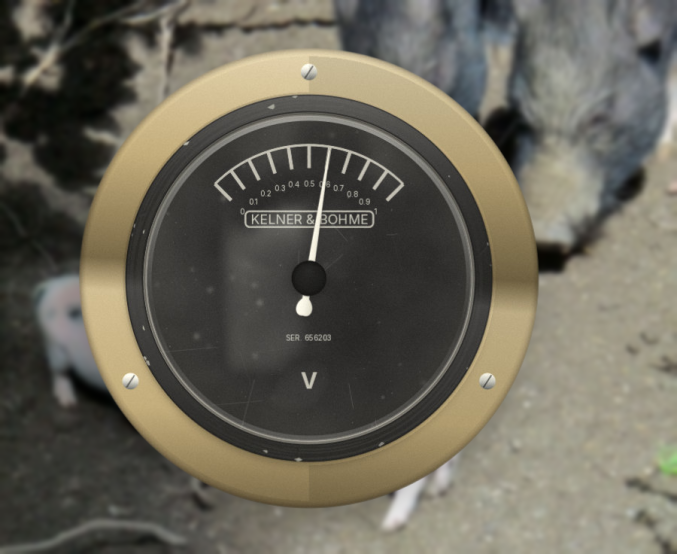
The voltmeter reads 0.6 V
